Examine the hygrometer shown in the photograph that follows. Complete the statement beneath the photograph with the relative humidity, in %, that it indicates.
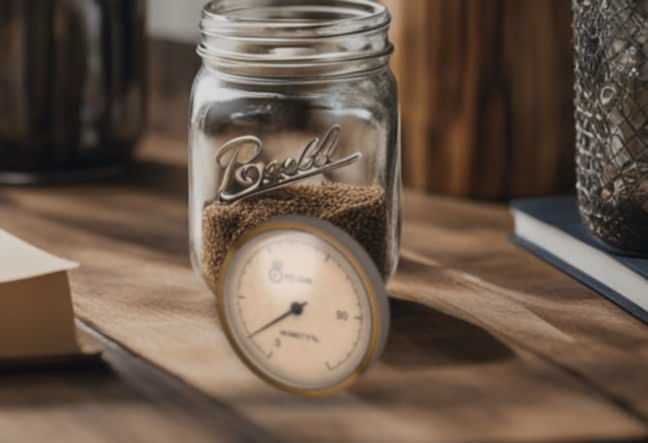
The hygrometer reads 8 %
